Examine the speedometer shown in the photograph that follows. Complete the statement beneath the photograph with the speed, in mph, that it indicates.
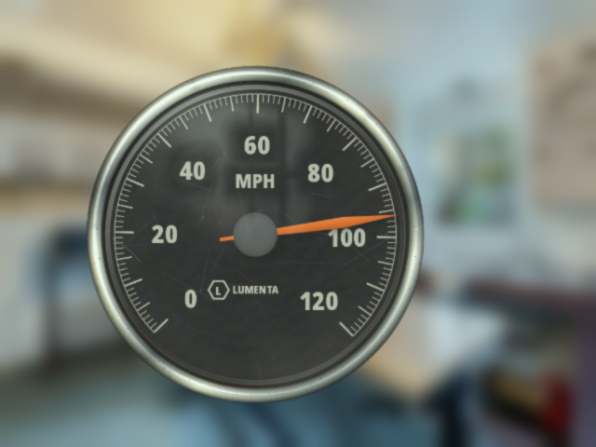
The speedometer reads 96 mph
